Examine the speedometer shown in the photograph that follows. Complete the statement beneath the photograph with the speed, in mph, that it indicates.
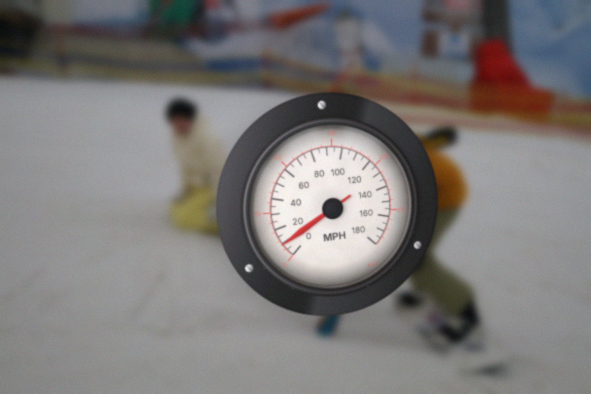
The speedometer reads 10 mph
